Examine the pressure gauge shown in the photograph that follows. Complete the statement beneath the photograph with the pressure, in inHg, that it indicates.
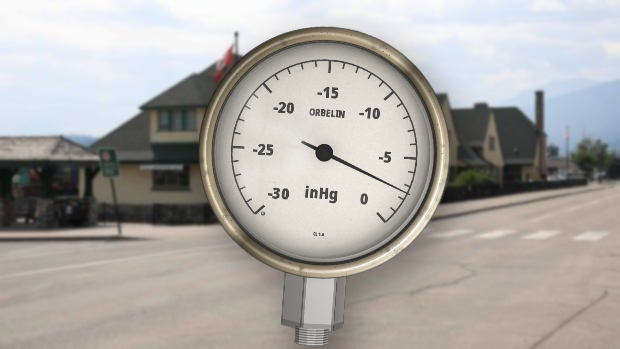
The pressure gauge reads -2.5 inHg
